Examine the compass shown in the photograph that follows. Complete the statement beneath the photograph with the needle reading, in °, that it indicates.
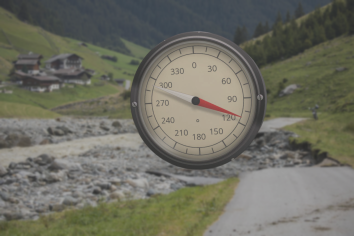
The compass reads 112.5 °
